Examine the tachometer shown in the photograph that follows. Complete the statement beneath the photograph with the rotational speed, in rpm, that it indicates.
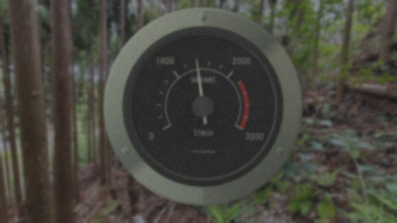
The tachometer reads 1400 rpm
